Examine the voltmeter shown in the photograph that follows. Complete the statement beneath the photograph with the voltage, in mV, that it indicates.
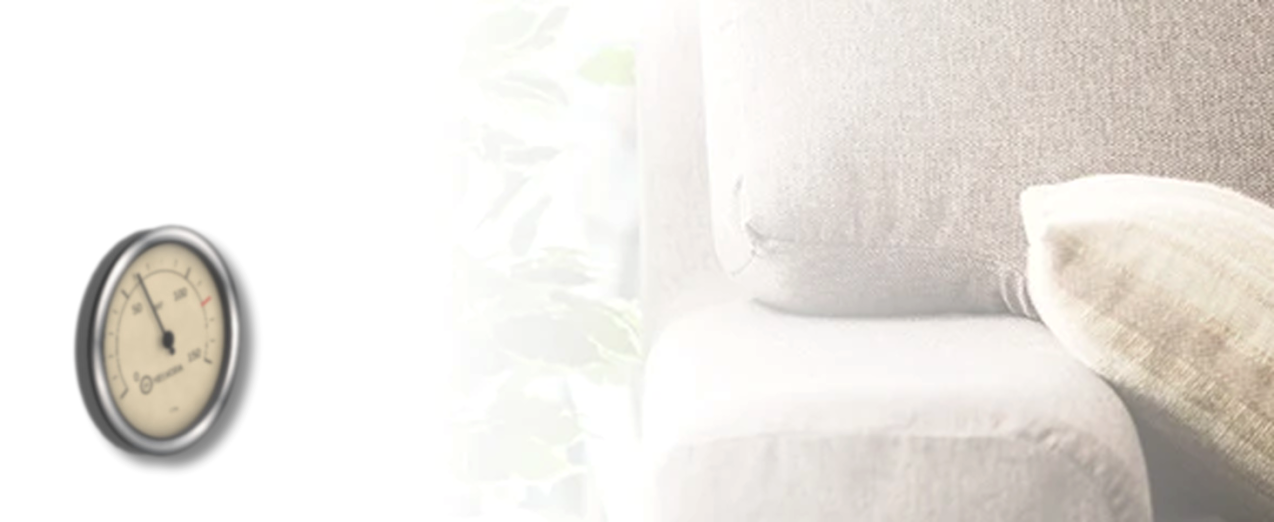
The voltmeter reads 60 mV
